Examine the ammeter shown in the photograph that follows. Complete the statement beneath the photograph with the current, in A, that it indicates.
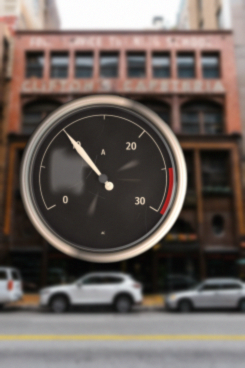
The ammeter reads 10 A
